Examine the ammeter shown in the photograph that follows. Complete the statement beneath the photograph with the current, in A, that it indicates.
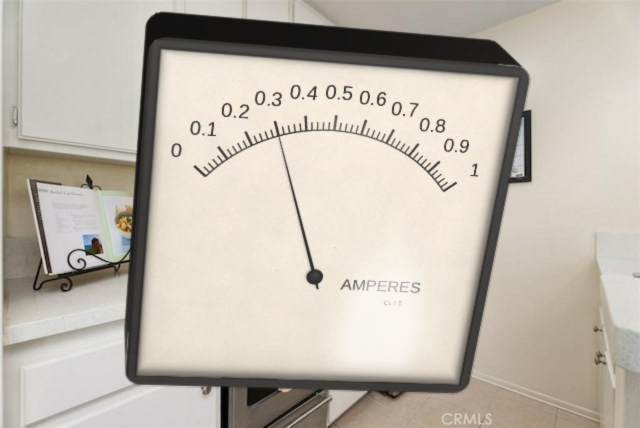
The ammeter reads 0.3 A
